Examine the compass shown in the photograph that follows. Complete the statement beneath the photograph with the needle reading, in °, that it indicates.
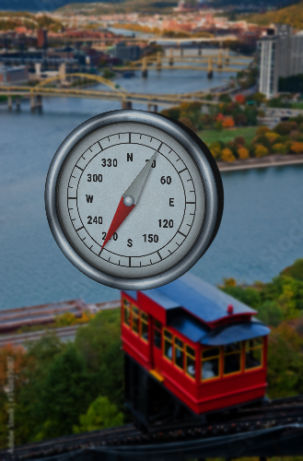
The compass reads 210 °
